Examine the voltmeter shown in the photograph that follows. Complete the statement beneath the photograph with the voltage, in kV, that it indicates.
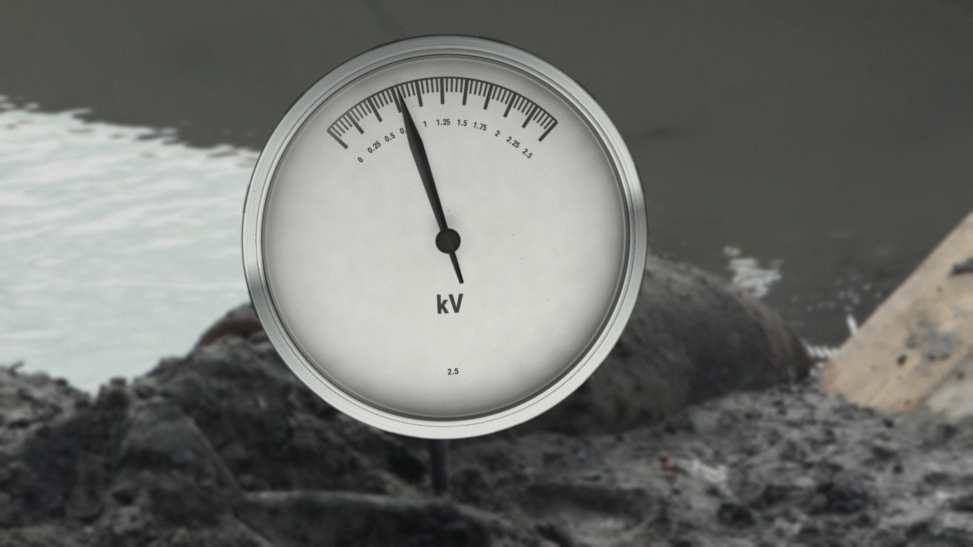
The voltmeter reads 0.8 kV
